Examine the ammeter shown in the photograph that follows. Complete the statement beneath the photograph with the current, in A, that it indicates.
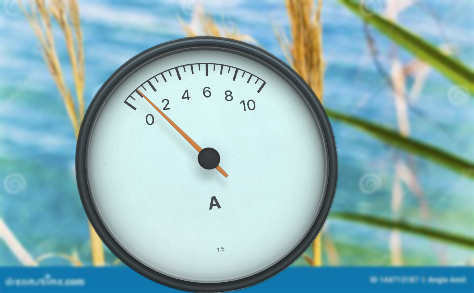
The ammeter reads 1 A
